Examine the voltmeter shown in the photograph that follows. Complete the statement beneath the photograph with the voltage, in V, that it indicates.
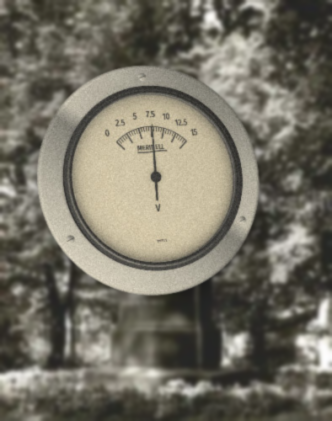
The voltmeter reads 7.5 V
